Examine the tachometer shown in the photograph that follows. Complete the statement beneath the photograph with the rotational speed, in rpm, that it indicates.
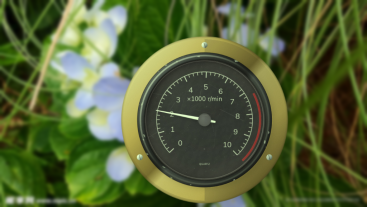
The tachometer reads 2000 rpm
